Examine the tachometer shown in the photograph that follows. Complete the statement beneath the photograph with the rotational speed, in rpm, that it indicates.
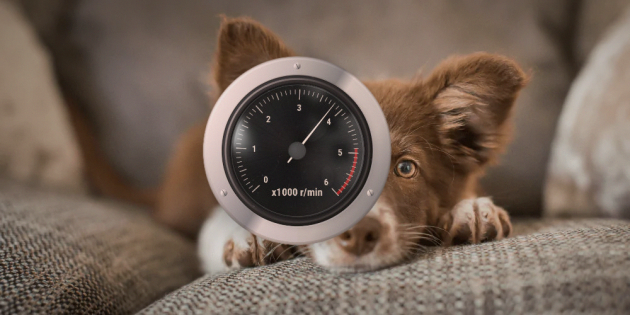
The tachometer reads 3800 rpm
